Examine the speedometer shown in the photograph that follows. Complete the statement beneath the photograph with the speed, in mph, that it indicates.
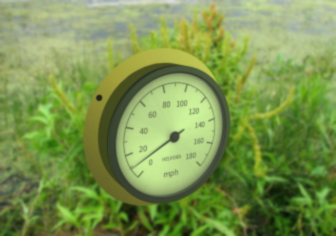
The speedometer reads 10 mph
